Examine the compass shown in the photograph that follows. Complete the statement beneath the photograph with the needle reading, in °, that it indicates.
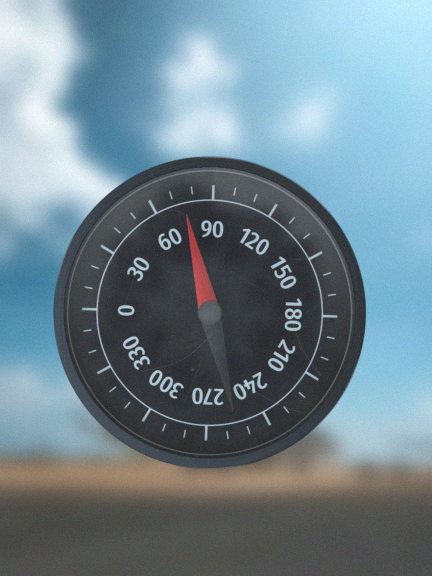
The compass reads 75 °
